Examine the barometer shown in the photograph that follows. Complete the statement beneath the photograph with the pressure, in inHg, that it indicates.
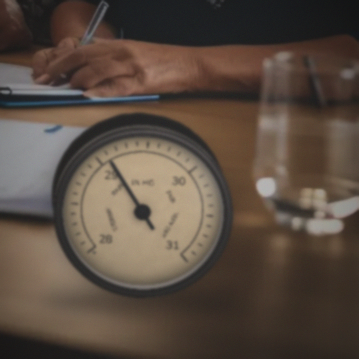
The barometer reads 29.1 inHg
